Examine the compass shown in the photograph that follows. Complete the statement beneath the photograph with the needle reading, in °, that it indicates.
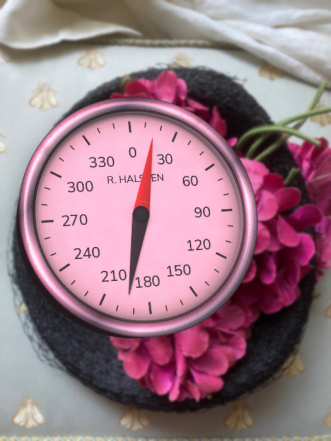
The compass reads 15 °
